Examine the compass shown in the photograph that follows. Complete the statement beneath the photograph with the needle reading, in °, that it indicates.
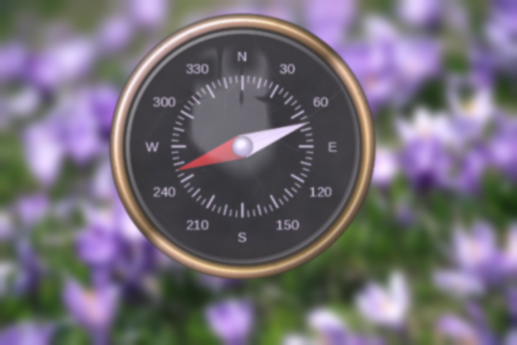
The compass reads 250 °
